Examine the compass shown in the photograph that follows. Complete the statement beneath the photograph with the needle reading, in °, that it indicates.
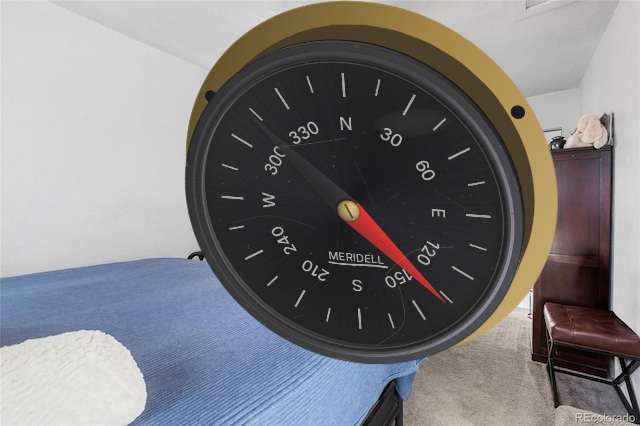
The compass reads 135 °
